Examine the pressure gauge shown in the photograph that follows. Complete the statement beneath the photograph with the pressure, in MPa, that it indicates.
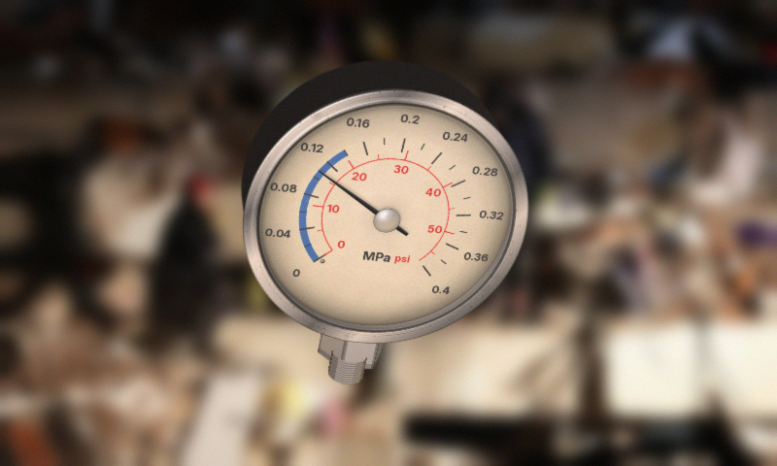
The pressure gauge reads 0.11 MPa
